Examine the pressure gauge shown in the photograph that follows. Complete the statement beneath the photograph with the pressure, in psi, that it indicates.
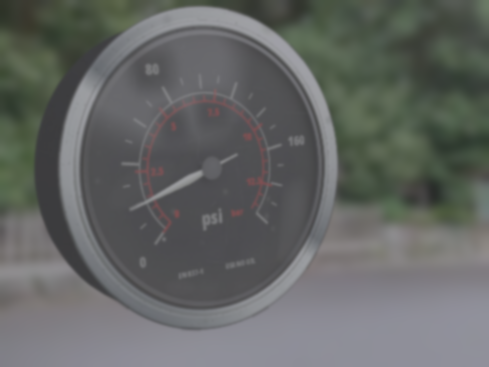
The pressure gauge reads 20 psi
